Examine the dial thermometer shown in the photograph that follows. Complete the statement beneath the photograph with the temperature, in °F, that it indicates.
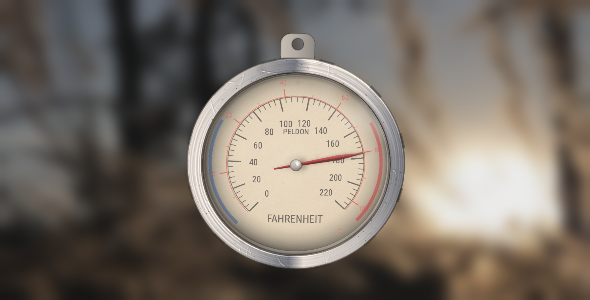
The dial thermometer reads 176 °F
